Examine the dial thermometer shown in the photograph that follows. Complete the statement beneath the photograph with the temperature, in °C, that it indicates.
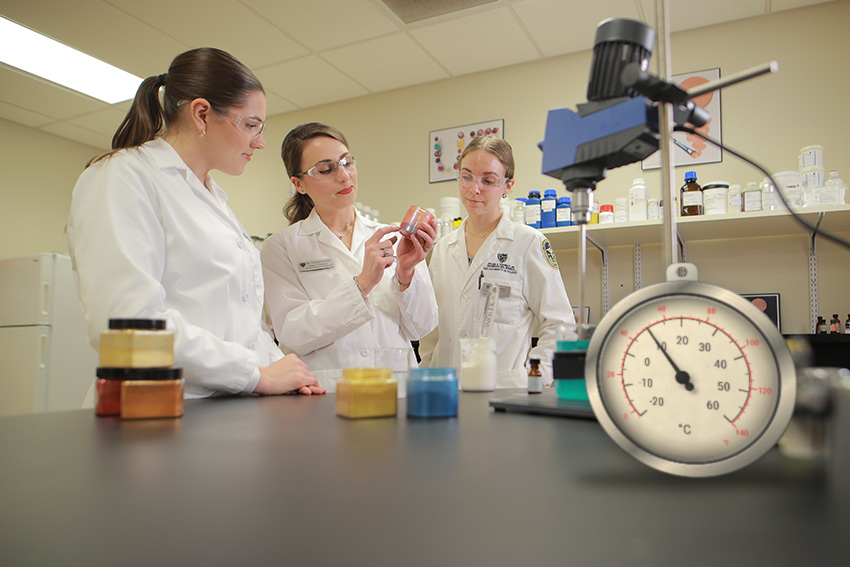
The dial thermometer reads 10 °C
